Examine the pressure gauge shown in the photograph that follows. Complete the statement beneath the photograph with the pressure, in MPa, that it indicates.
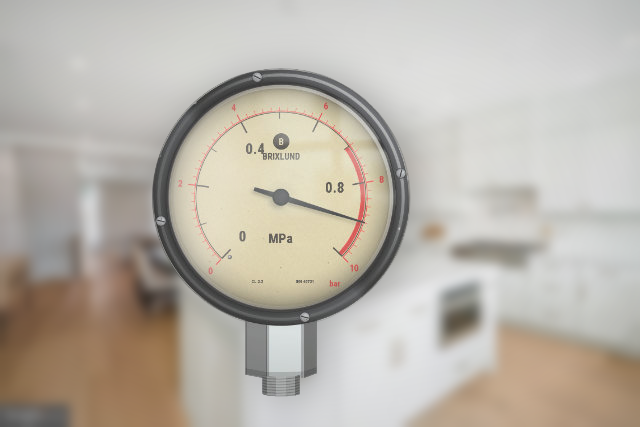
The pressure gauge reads 0.9 MPa
